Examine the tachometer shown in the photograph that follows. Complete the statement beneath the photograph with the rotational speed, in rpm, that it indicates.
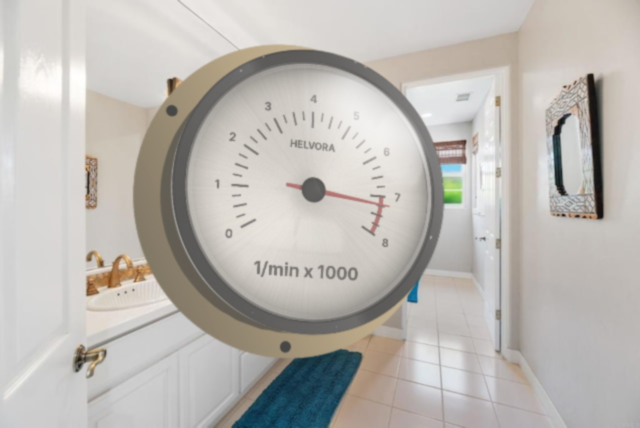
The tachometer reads 7250 rpm
